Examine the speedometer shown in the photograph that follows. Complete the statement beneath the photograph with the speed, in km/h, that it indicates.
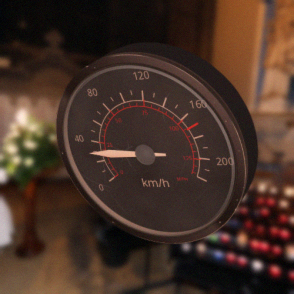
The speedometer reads 30 km/h
